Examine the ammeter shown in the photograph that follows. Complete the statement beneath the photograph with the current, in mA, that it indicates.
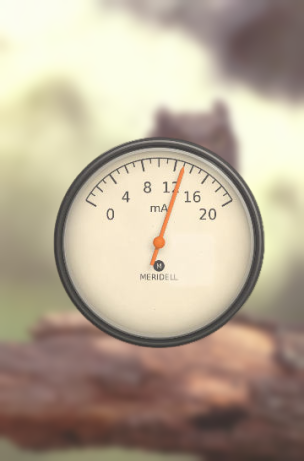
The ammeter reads 13 mA
